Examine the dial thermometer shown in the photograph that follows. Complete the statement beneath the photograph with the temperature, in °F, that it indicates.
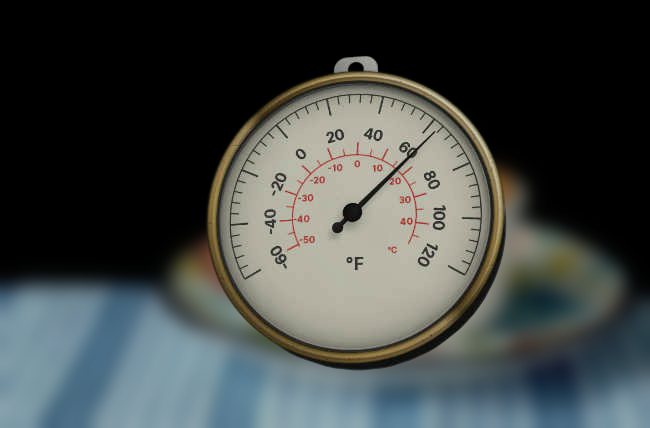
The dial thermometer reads 64 °F
